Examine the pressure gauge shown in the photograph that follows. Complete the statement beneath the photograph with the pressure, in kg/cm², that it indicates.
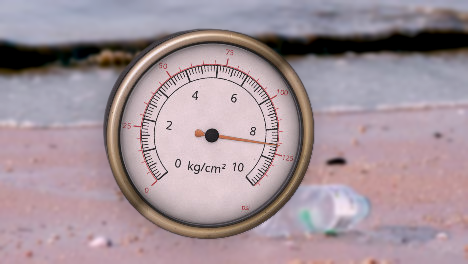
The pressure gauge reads 8.5 kg/cm²
